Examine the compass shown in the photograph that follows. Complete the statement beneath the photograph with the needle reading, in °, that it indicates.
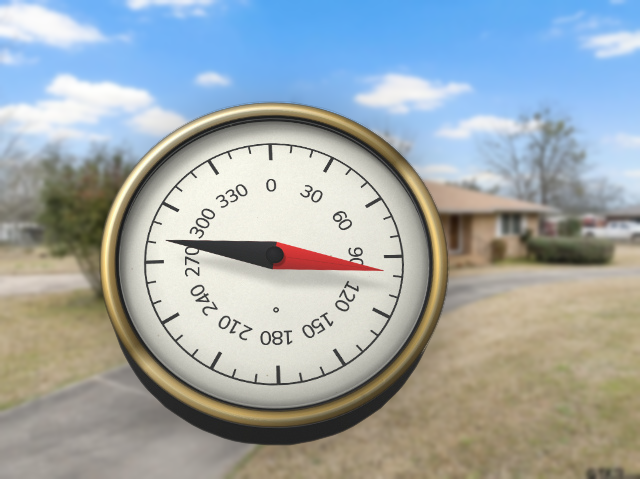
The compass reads 100 °
